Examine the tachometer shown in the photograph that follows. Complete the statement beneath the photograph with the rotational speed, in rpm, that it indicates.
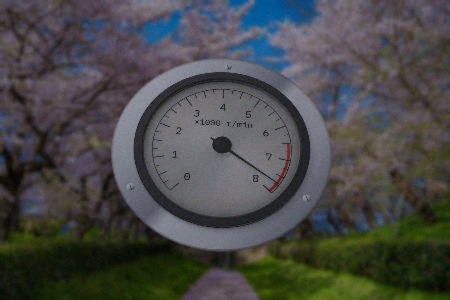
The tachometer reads 7750 rpm
